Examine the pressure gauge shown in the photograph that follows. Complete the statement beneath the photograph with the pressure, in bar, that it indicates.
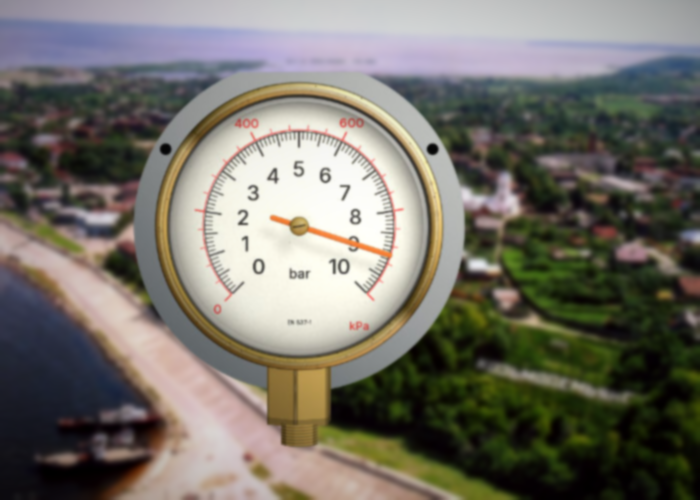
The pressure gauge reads 9 bar
